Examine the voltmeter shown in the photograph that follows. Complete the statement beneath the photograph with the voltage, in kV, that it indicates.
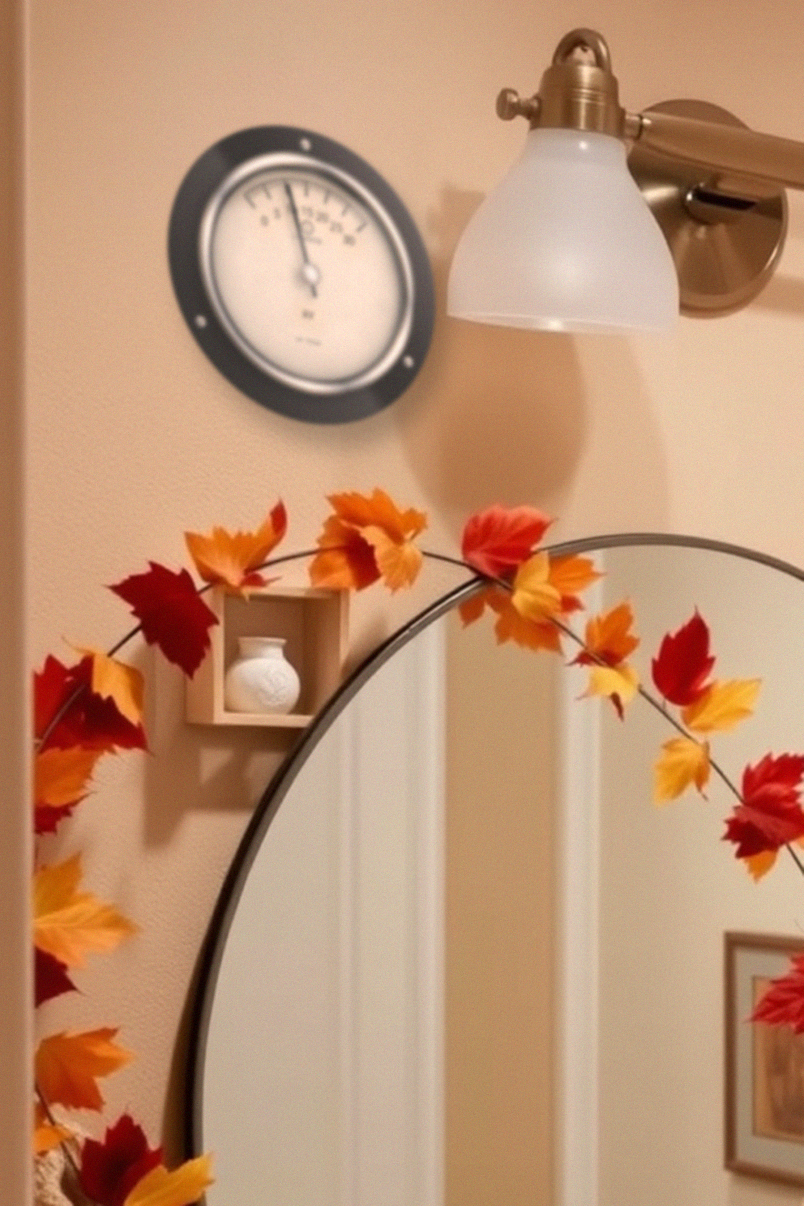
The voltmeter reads 10 kV
